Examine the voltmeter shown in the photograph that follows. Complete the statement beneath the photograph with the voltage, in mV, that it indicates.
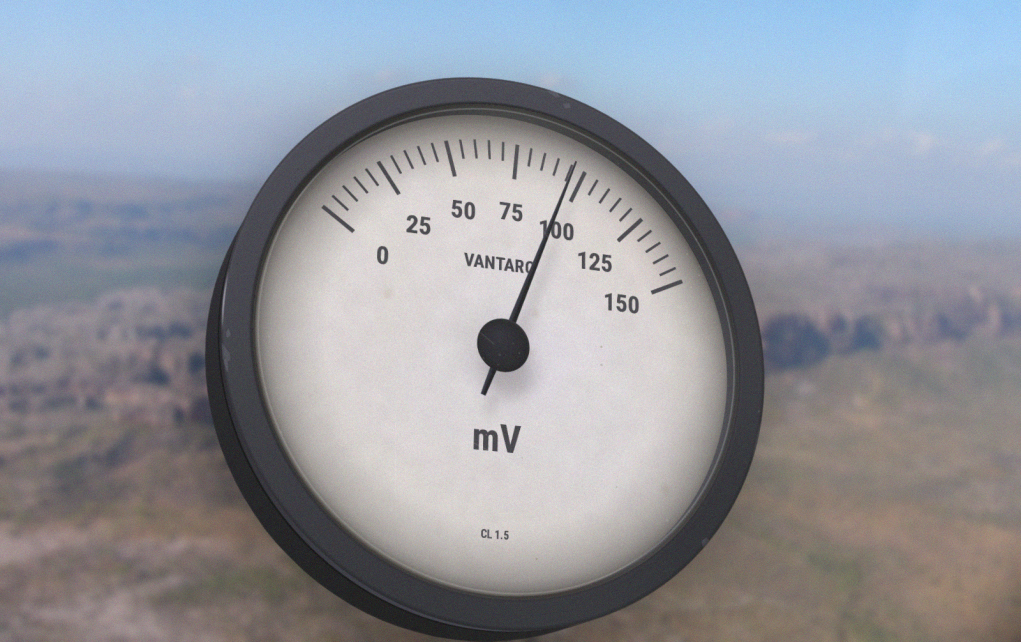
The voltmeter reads 95 mV
